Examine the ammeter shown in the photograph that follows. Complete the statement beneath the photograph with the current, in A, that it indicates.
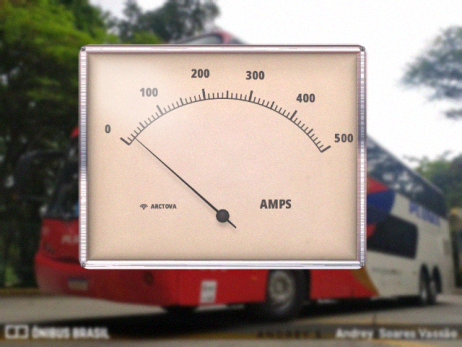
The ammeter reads 20 A
